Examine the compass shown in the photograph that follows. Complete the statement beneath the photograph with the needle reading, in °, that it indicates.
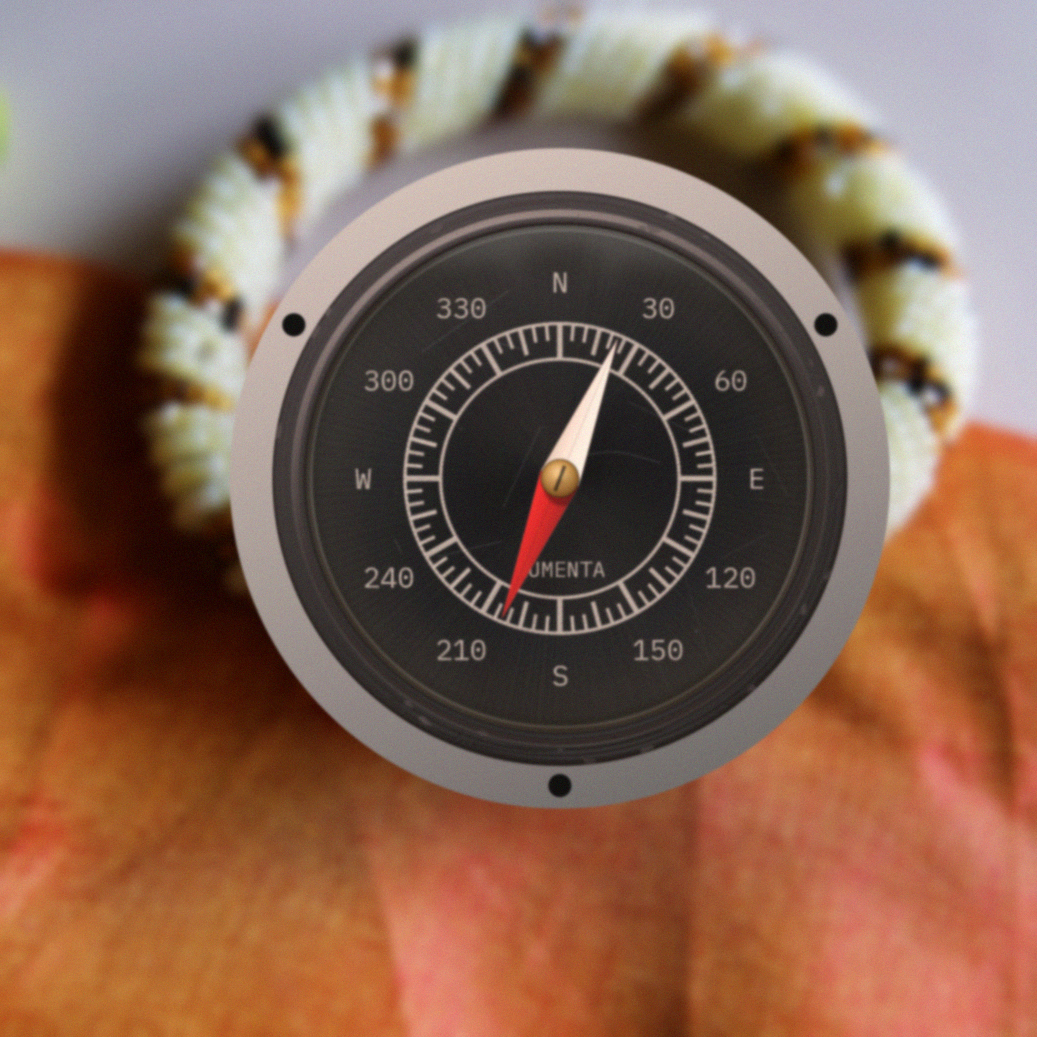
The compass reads 202.5 °
